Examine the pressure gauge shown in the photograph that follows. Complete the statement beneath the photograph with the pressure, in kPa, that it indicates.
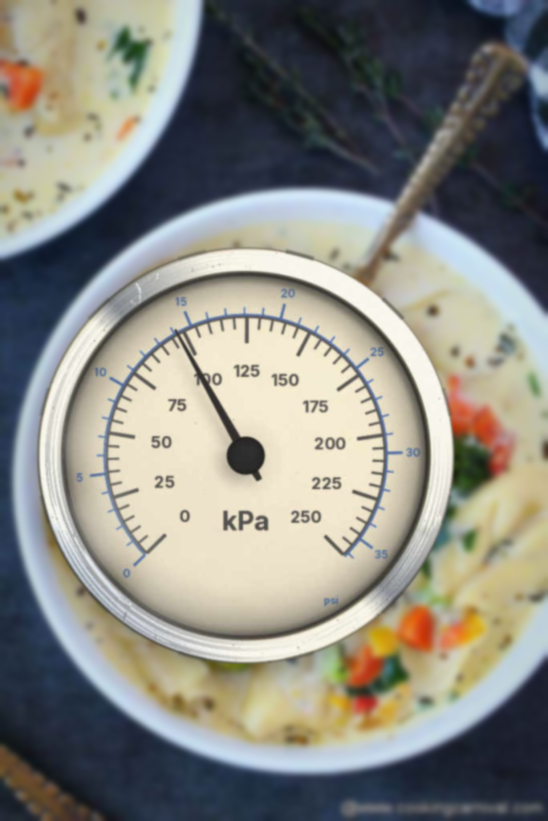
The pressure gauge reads 97.5 kPa
